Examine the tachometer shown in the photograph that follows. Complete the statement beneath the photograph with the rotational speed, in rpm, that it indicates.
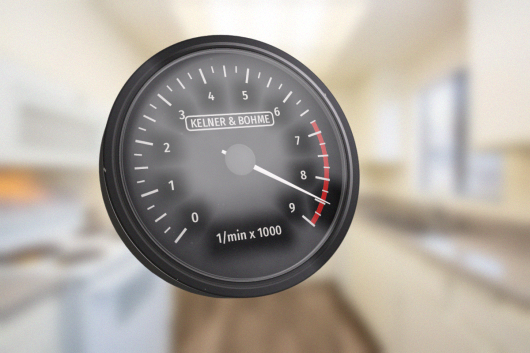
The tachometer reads 8500 rpm
